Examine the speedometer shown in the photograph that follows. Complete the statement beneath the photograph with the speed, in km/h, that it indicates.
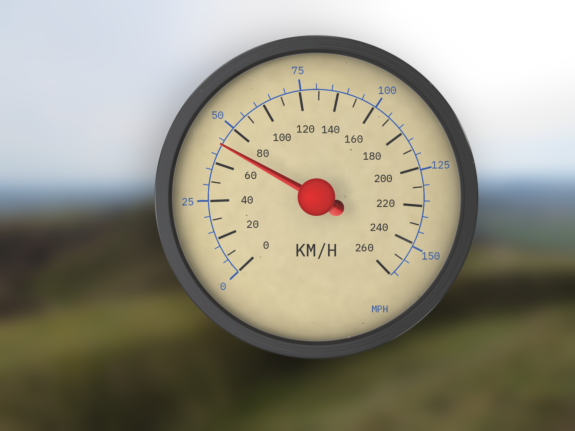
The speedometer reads 70 km/h
